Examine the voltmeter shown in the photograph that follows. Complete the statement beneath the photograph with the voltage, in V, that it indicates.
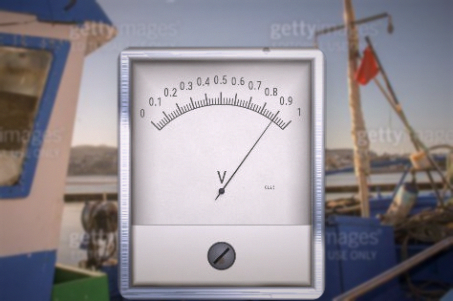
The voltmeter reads 0.9 V
